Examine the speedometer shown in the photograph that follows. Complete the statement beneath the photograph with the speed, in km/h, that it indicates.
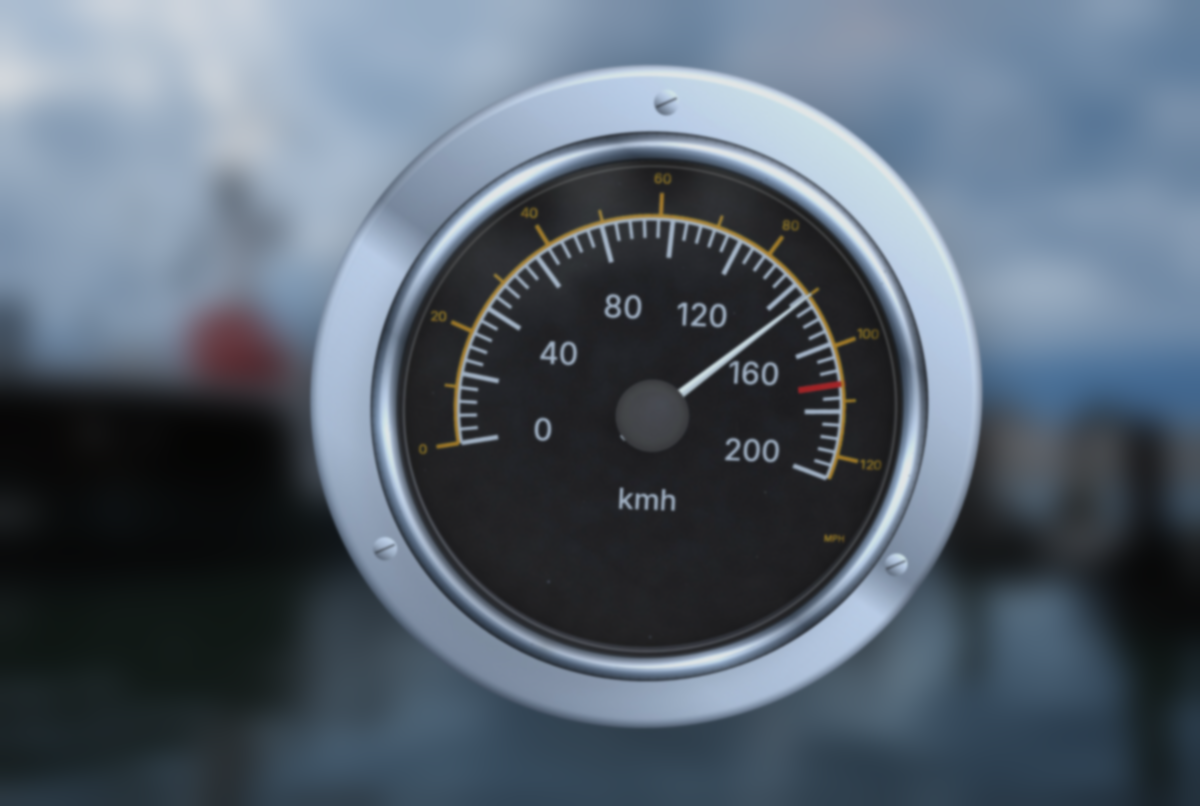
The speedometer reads 144 km/h
